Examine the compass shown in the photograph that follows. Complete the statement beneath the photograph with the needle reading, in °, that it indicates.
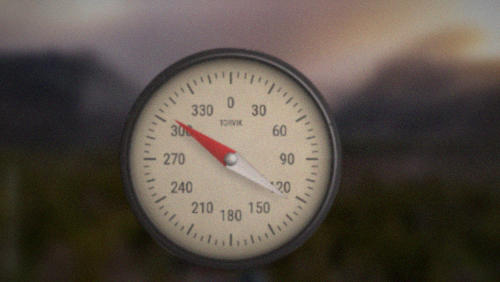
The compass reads 305 °
